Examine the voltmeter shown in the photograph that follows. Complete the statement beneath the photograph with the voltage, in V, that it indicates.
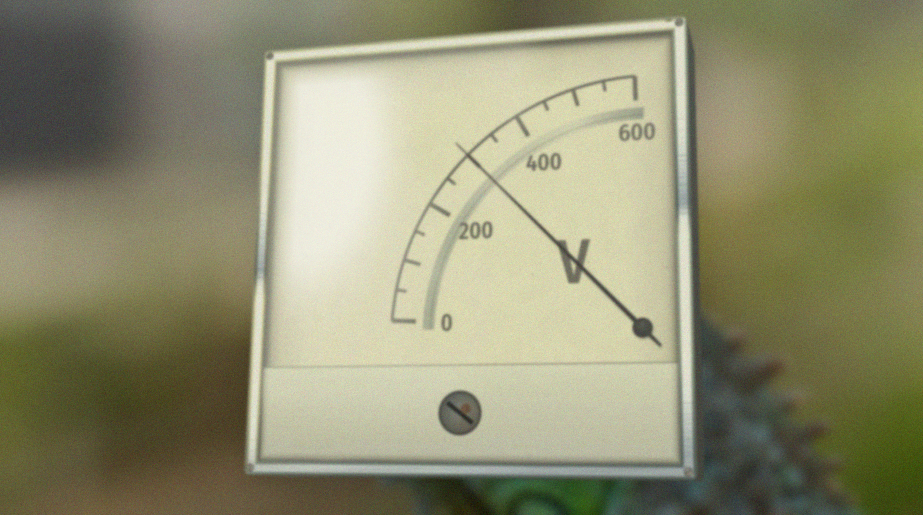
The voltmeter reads 300 V
